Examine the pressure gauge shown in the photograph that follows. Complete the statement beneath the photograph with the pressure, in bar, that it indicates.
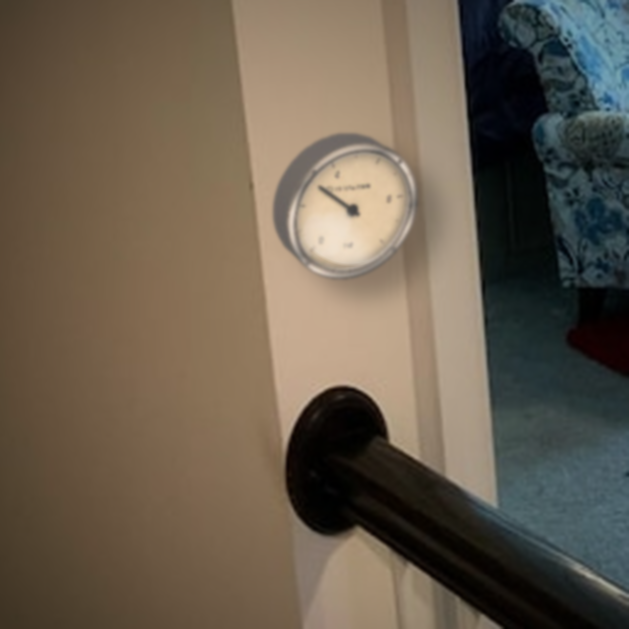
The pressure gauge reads 3 bar
